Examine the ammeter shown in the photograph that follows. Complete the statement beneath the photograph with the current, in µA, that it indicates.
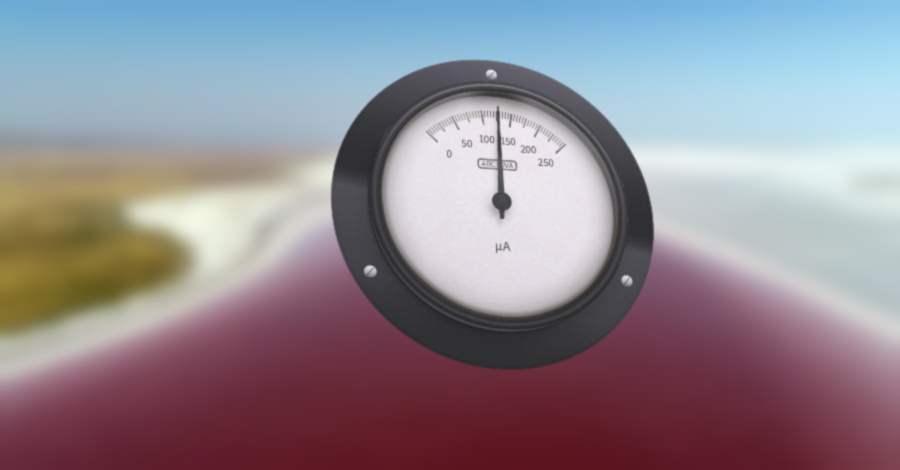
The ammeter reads 125 µA
